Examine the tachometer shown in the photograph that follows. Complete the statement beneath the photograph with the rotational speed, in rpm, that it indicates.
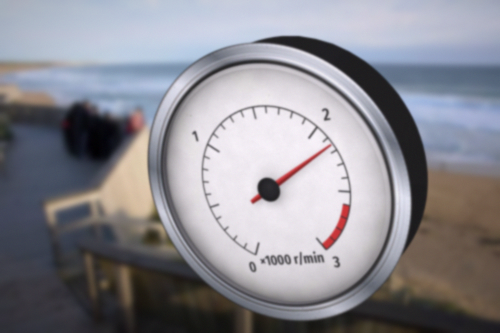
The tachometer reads 2150 rpm
